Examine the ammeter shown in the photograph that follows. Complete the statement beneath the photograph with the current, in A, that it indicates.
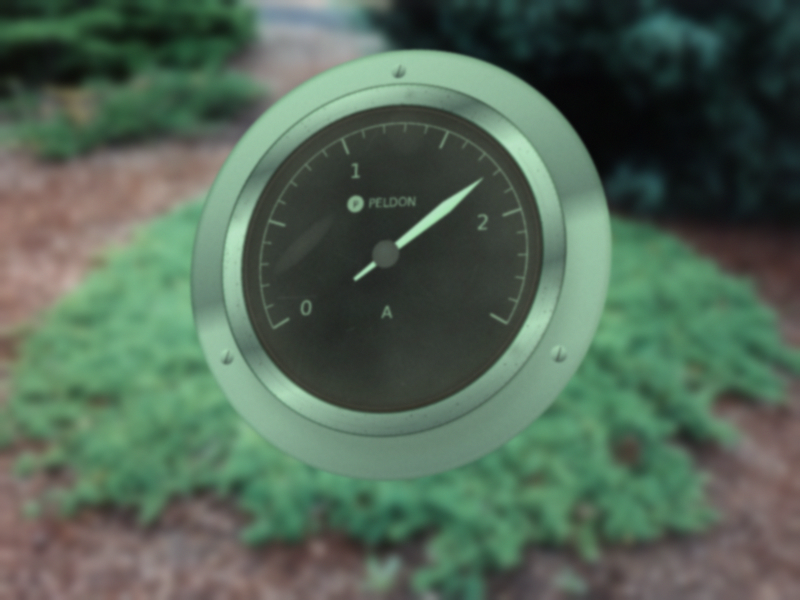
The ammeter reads 1.8 A
